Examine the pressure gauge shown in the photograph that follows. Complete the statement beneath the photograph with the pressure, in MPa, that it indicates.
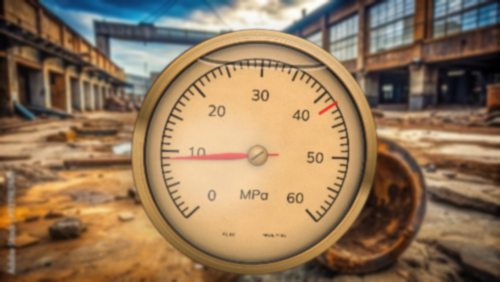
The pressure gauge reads 9 MPa
